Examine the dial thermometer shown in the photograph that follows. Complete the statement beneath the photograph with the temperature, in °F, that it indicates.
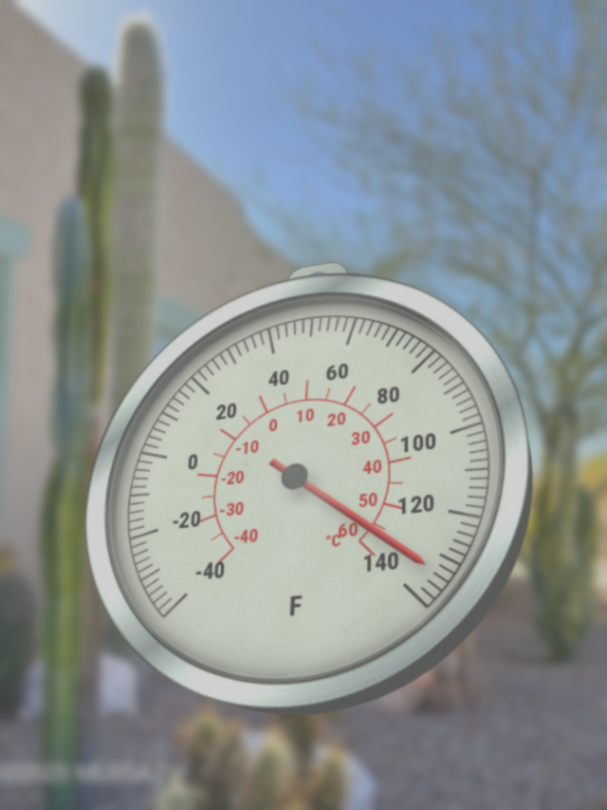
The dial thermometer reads 134 °F
